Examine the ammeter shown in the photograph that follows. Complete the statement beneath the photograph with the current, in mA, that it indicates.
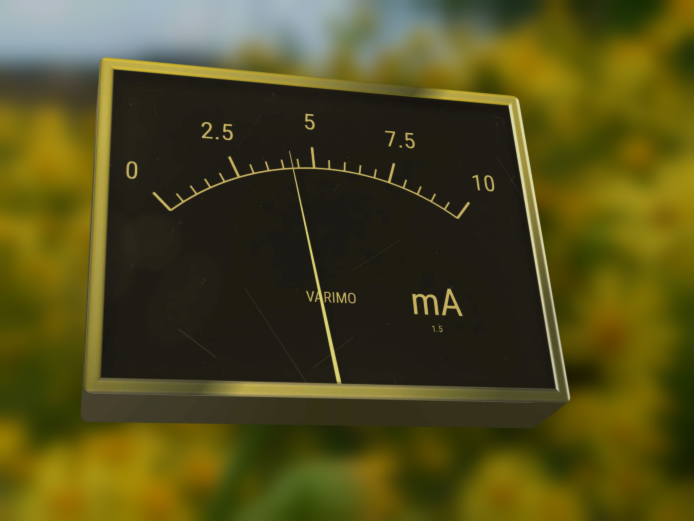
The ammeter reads 4.25 mA
